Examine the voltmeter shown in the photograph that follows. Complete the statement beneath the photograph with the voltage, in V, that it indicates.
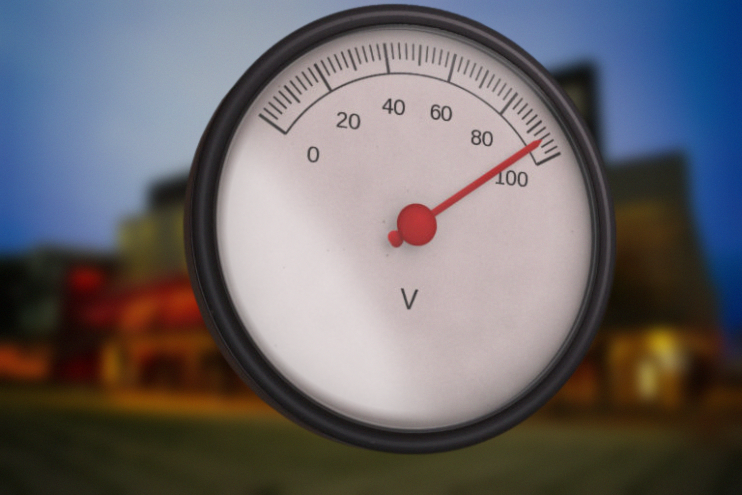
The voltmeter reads 94 V
